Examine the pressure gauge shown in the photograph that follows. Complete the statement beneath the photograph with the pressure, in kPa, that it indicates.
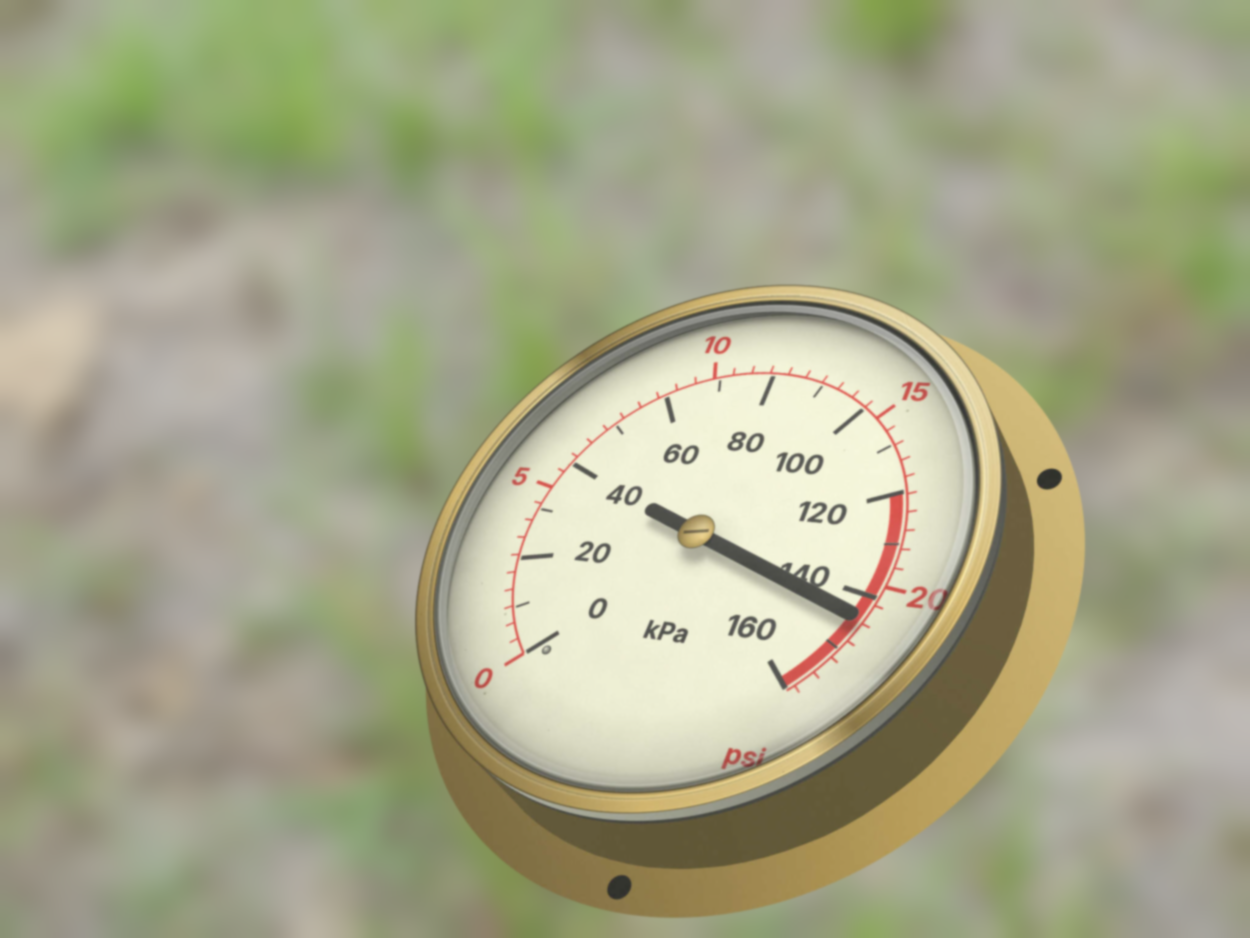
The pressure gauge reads 145 kPa
